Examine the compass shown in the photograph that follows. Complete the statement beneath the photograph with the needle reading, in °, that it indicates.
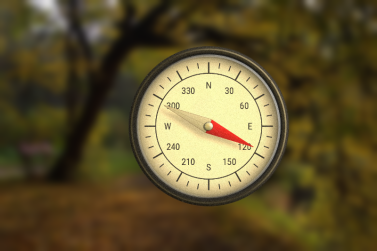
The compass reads 115 °
